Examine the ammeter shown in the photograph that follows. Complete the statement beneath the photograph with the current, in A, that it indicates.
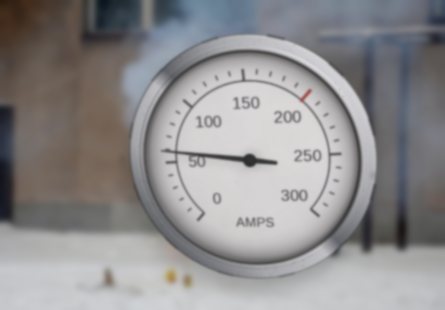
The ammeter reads 60 A
